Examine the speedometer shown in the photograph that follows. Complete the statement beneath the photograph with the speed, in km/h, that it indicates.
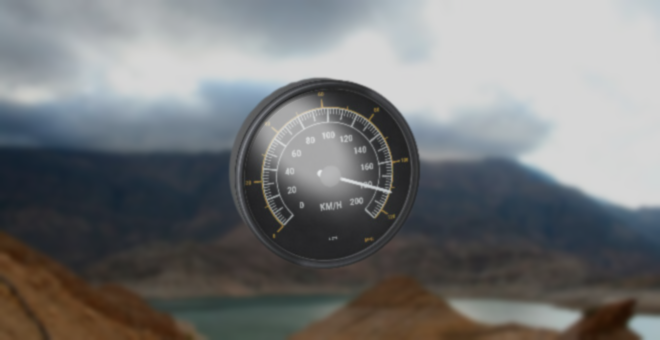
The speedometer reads 180 km/h
